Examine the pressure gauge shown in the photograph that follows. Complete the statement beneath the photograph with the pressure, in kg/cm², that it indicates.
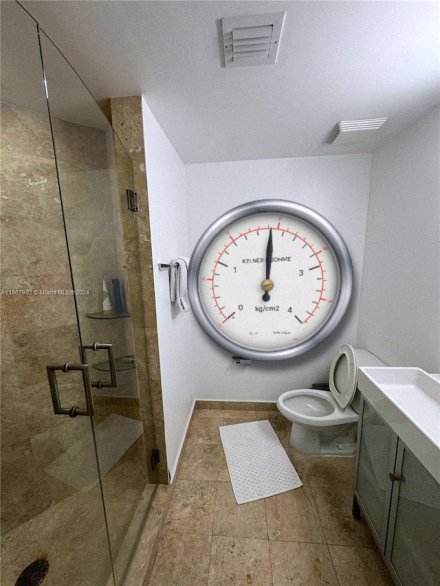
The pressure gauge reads 2 kg/cm²
